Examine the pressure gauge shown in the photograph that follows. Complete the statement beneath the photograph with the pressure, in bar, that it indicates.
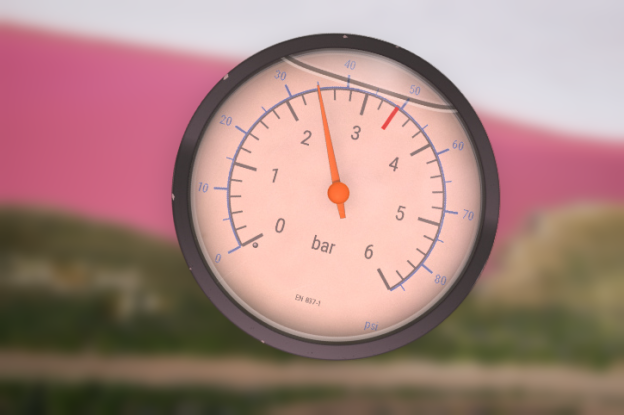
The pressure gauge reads 2.4 bar
